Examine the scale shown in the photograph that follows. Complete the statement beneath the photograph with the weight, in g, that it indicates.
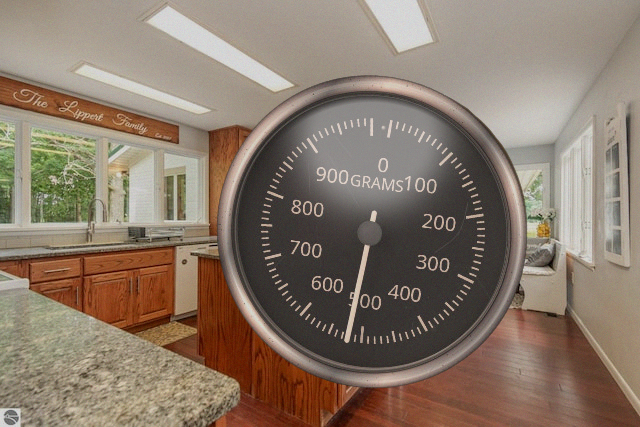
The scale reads 520 g
